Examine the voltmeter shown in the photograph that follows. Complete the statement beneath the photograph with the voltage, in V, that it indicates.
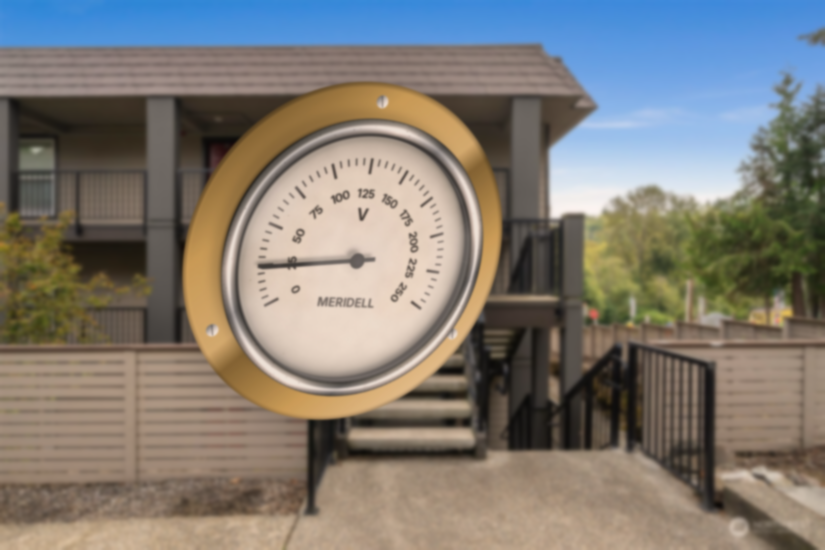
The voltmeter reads 25 V
